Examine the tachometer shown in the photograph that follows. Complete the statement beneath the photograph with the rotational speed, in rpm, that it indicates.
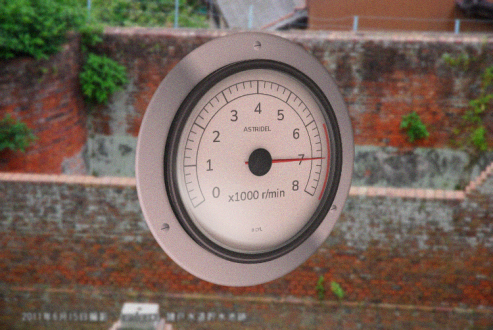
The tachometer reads 7000 rpm
